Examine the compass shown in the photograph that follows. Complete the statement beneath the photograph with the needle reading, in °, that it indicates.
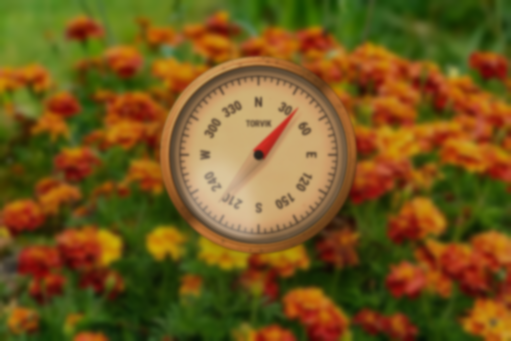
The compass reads 40 °
